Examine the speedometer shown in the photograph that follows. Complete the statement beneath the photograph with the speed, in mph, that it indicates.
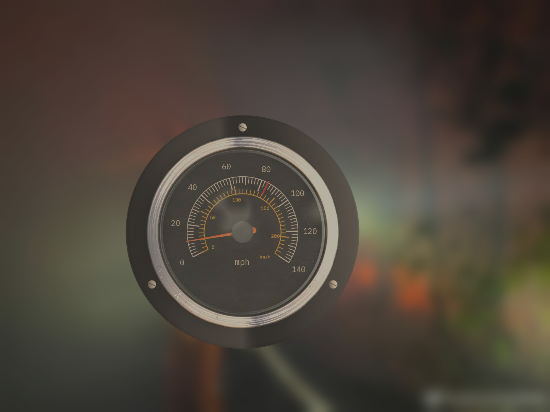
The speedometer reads 10 mph
